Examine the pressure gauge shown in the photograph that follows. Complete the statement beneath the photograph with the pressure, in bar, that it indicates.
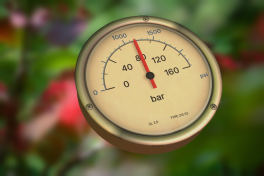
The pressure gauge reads 80 bar
